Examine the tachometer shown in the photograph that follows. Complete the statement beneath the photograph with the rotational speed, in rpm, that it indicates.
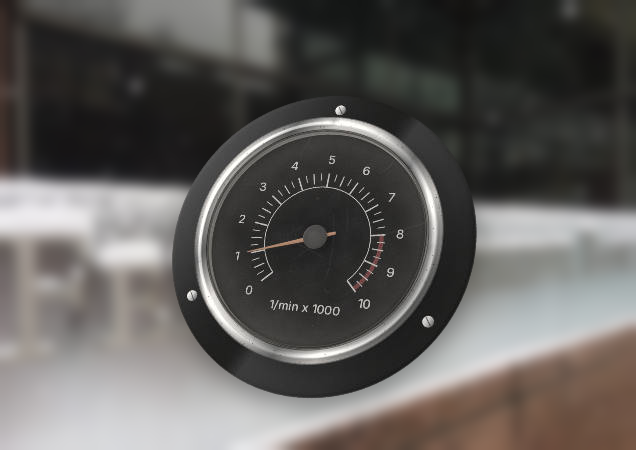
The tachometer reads 1000 rpm
